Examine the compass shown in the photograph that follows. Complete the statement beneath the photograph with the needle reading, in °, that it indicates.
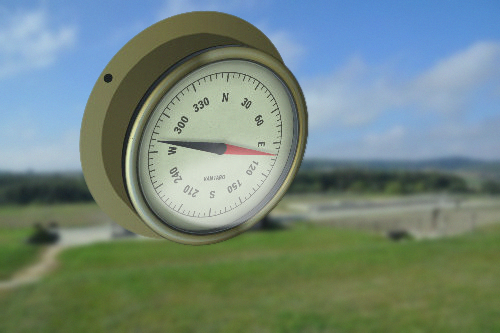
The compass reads 100 °
